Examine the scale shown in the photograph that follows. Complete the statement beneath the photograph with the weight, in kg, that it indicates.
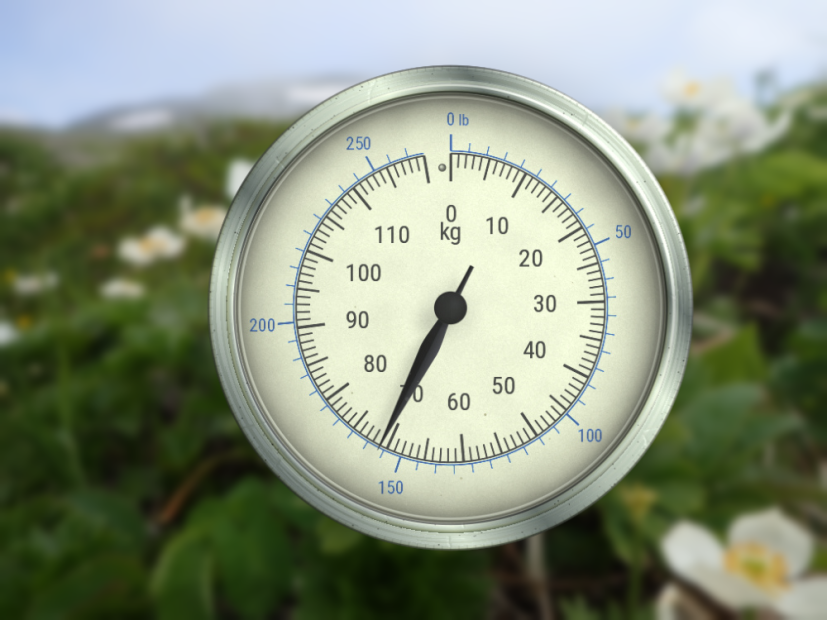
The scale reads 71 kg
